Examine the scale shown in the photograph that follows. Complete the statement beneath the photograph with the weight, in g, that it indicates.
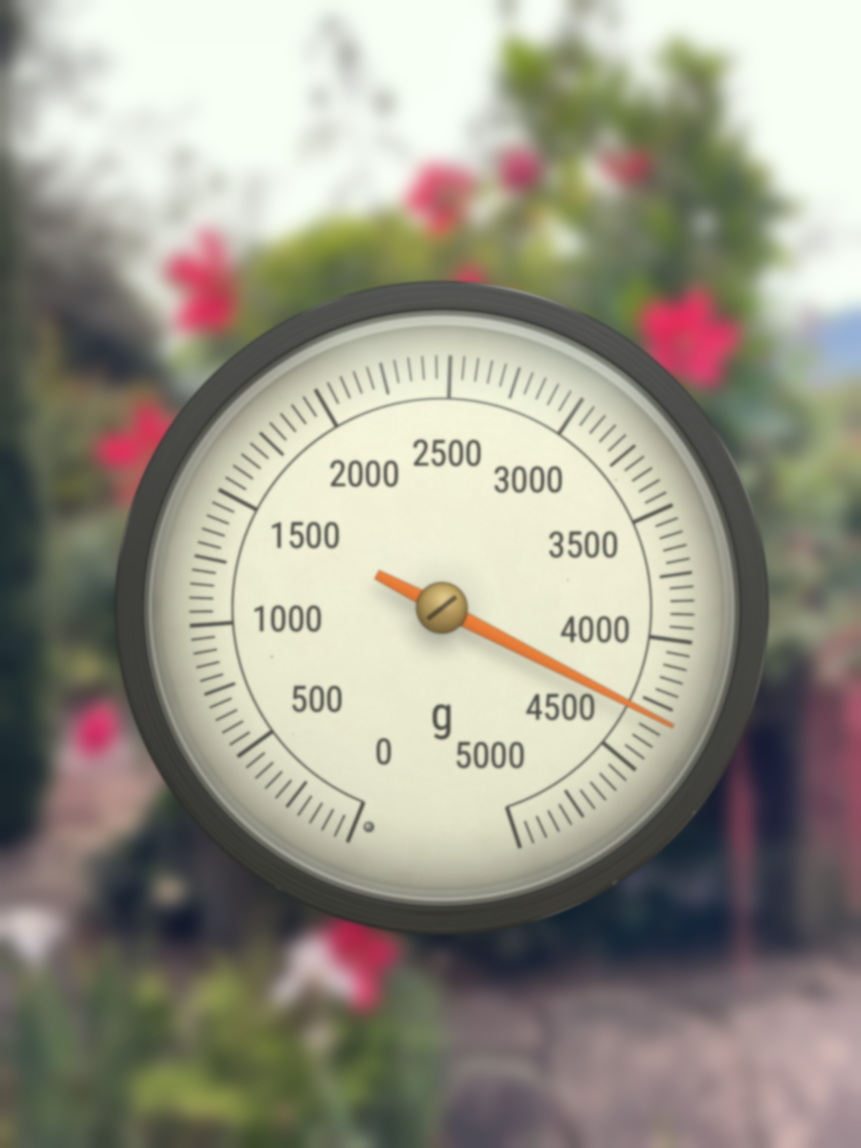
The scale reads 4300 g
